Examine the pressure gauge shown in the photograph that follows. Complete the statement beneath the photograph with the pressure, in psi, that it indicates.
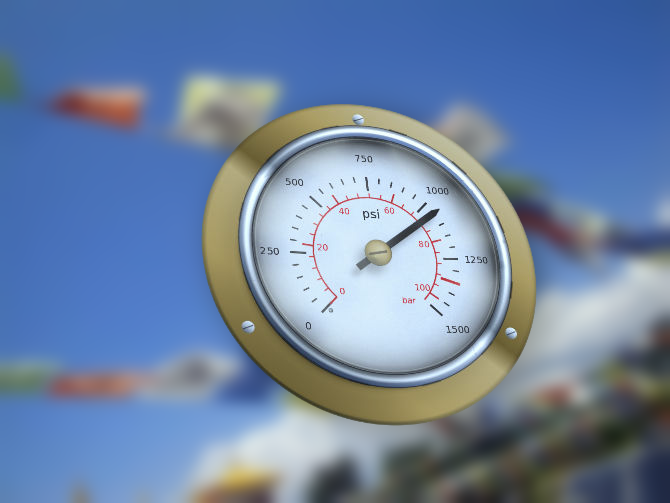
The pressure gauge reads 1050 psi
